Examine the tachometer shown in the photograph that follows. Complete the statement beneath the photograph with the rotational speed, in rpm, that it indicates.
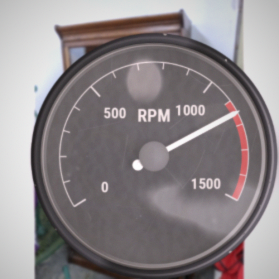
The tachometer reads 1150 rpm
